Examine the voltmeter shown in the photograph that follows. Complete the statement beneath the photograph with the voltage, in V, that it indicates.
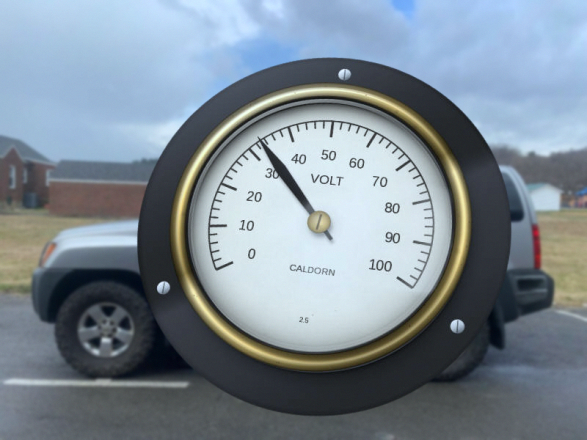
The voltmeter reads 33 V
